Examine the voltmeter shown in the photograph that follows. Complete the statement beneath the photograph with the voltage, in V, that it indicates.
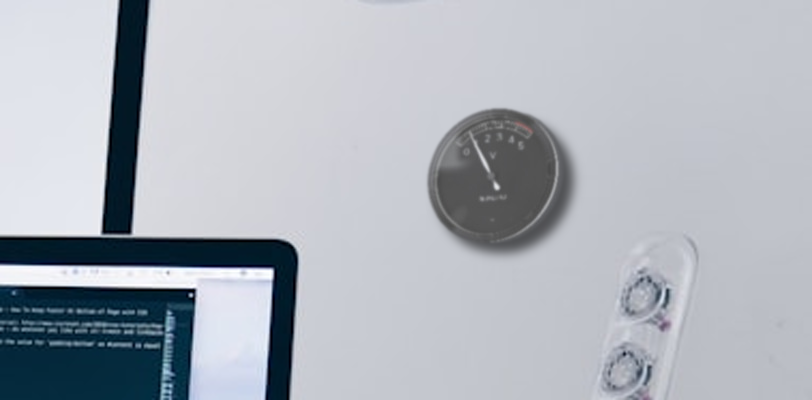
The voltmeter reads 1 V
